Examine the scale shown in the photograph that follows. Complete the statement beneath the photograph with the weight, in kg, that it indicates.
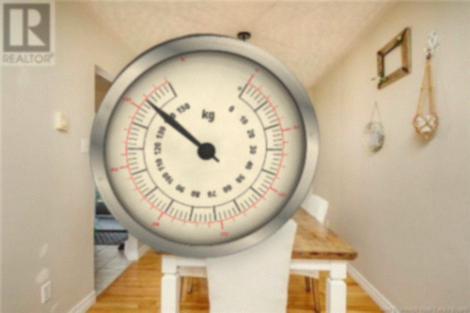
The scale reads 140 kg
